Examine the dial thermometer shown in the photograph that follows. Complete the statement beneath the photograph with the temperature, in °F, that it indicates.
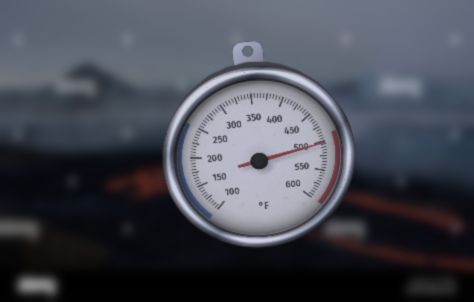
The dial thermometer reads 500 °F
